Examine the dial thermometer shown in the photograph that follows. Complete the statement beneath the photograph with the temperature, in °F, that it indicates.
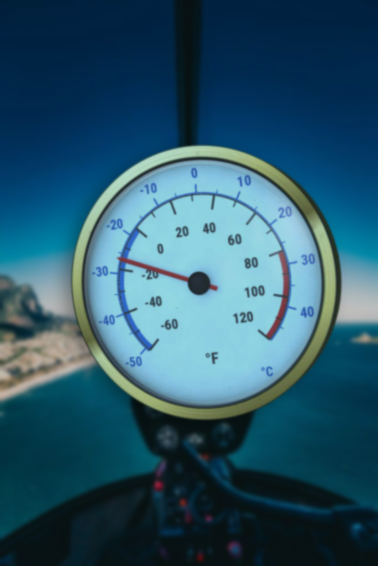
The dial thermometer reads -15 °F
